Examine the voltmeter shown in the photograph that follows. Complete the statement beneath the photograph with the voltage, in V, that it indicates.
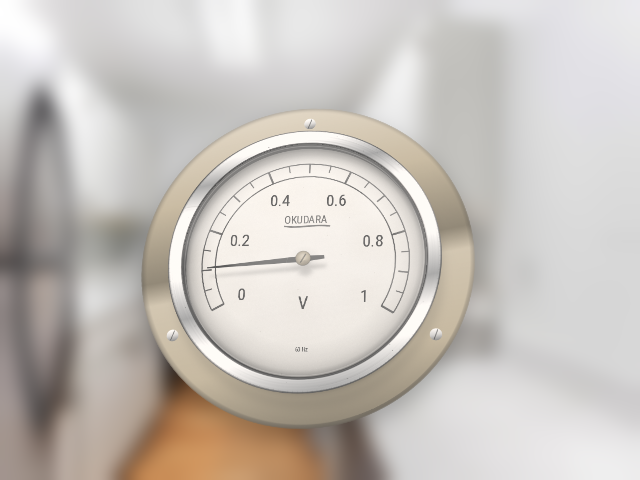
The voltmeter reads 0.1 V
